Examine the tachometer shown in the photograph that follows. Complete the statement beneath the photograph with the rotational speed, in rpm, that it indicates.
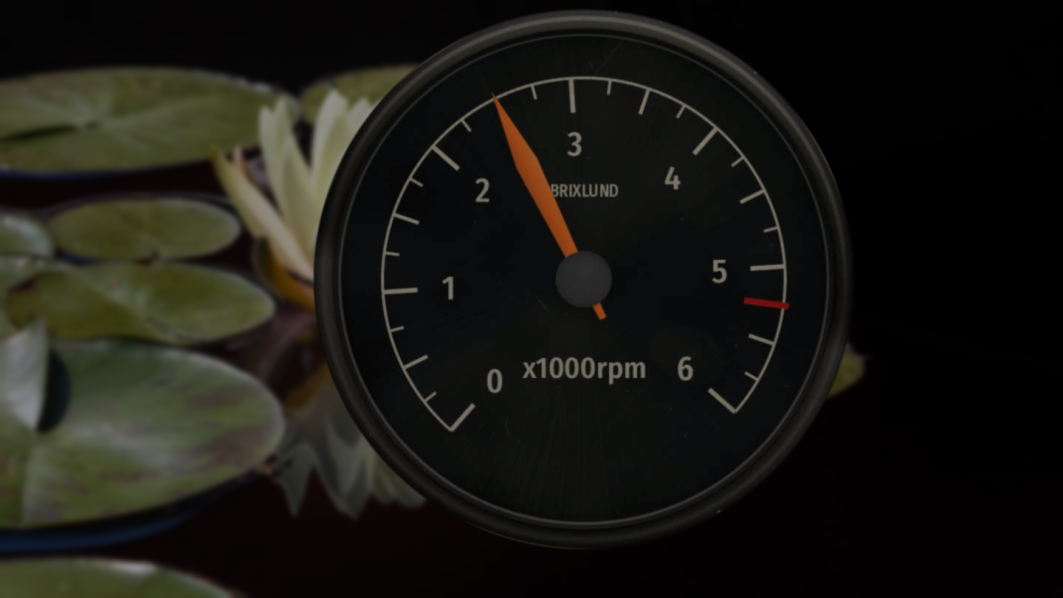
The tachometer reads 2500 rpm
